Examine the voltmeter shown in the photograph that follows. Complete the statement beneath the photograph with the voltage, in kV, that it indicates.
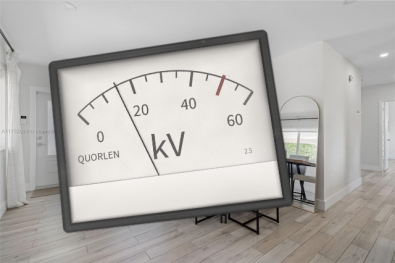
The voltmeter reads 15 kV
